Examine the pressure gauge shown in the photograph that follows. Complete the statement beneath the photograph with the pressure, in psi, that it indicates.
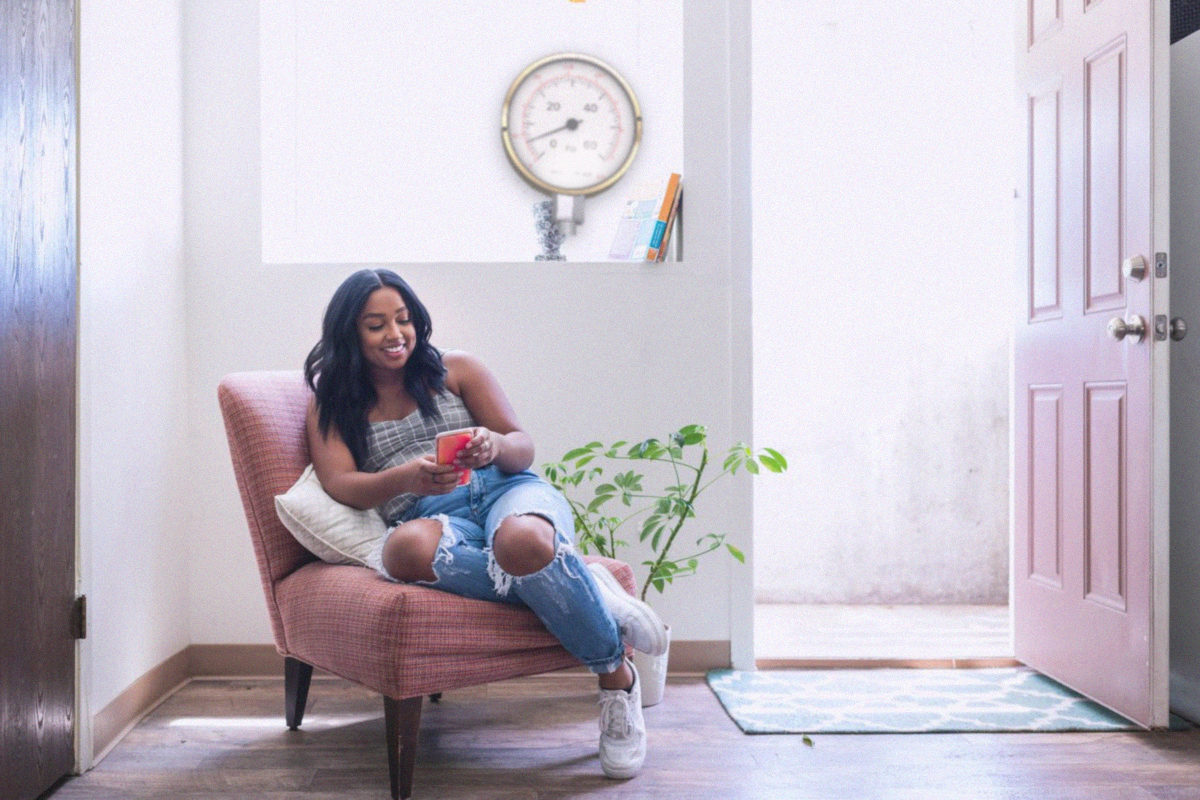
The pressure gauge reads 5 psi
